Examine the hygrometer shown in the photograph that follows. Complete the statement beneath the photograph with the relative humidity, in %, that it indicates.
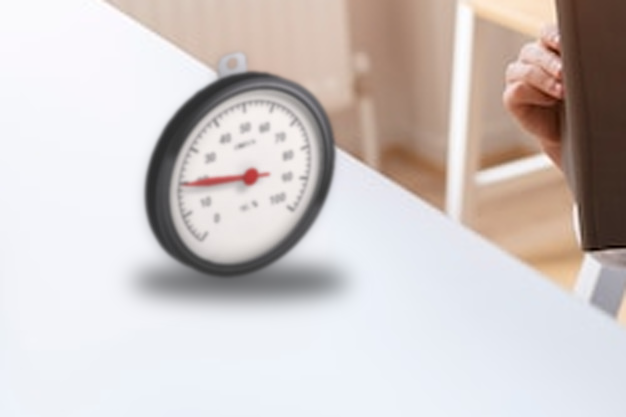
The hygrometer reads 20 %
